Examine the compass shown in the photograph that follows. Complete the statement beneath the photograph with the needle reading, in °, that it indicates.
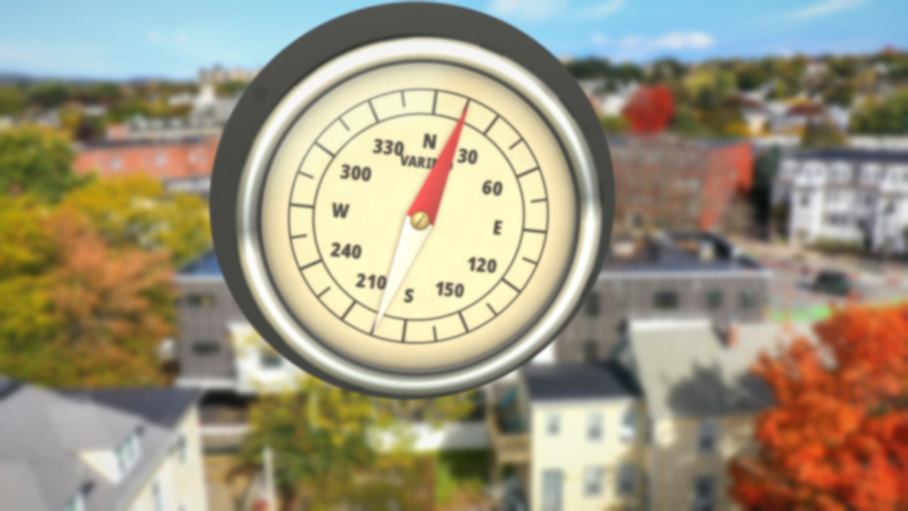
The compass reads 15 °
